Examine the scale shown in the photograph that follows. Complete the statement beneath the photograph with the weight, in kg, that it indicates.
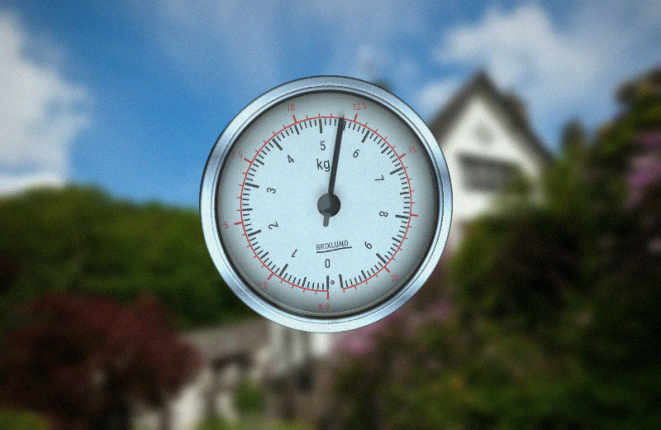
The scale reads 5.4 kg
